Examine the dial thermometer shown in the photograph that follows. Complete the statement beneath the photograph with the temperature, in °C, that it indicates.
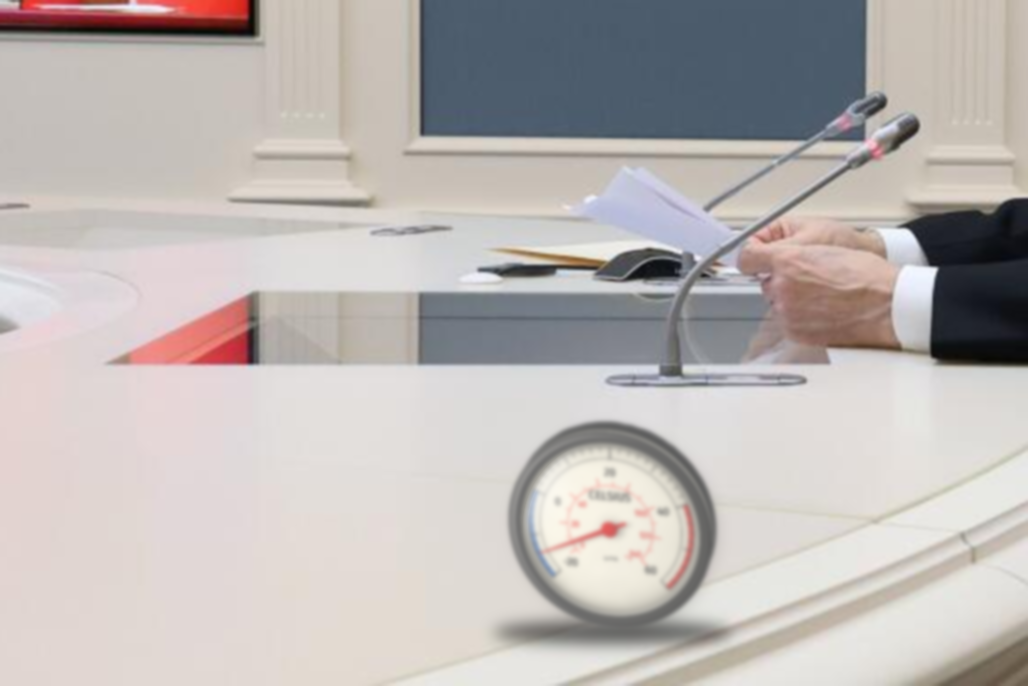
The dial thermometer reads -14 °C
